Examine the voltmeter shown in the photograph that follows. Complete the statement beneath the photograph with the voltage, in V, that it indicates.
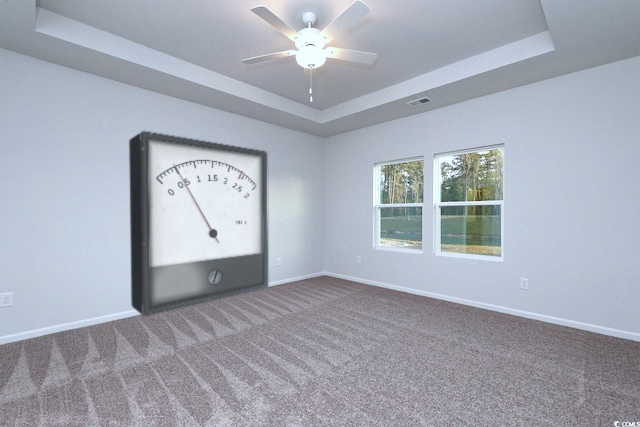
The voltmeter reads 0.5 V
